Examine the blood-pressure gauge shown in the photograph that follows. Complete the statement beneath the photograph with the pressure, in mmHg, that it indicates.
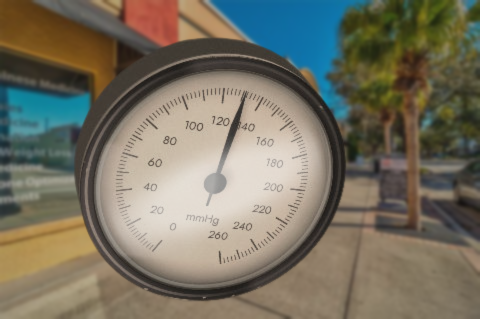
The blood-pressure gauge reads 130 mmHg
